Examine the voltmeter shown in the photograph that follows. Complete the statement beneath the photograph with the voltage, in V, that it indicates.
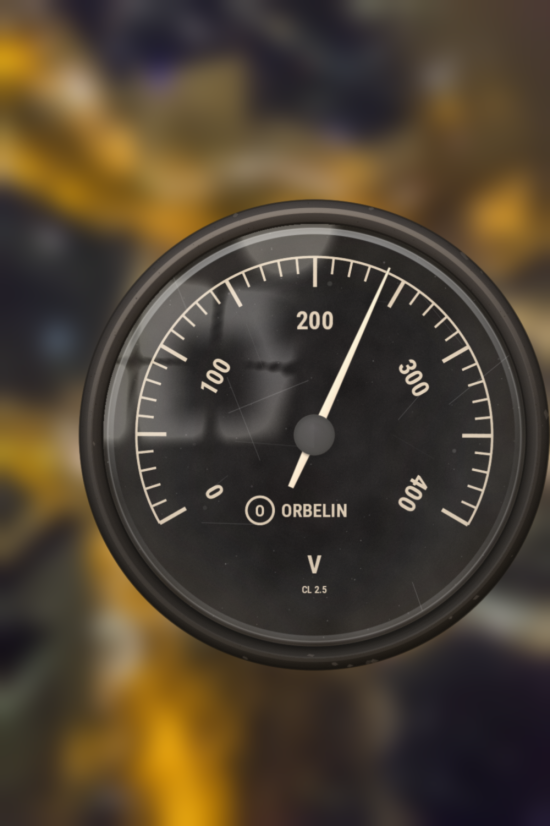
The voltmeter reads 240 V
